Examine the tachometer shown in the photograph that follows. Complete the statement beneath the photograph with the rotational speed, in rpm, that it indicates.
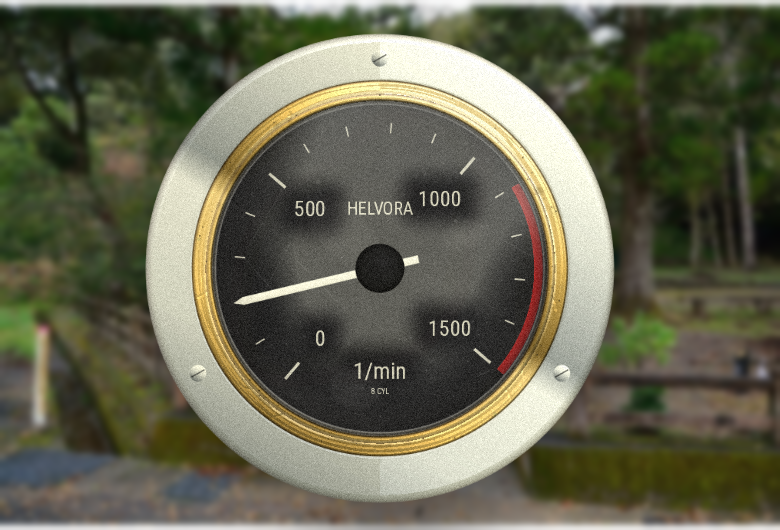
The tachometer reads 200 rpm
